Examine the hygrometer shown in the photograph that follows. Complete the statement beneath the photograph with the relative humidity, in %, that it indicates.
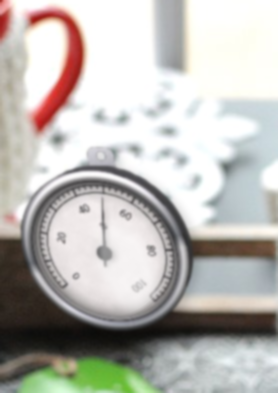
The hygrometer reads 50 %
